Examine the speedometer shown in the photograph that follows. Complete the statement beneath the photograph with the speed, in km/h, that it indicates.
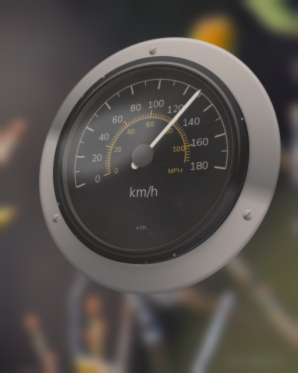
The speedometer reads 130 km/h
